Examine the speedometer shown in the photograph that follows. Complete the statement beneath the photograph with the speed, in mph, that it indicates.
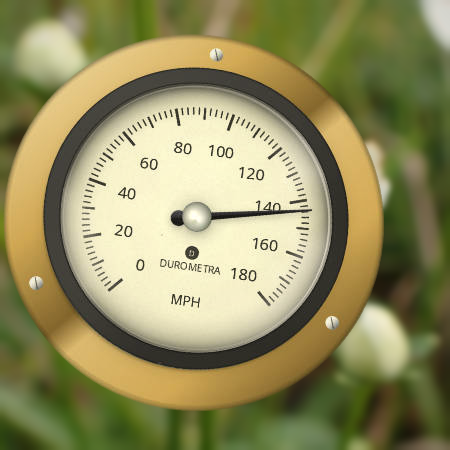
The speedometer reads 144 mph
